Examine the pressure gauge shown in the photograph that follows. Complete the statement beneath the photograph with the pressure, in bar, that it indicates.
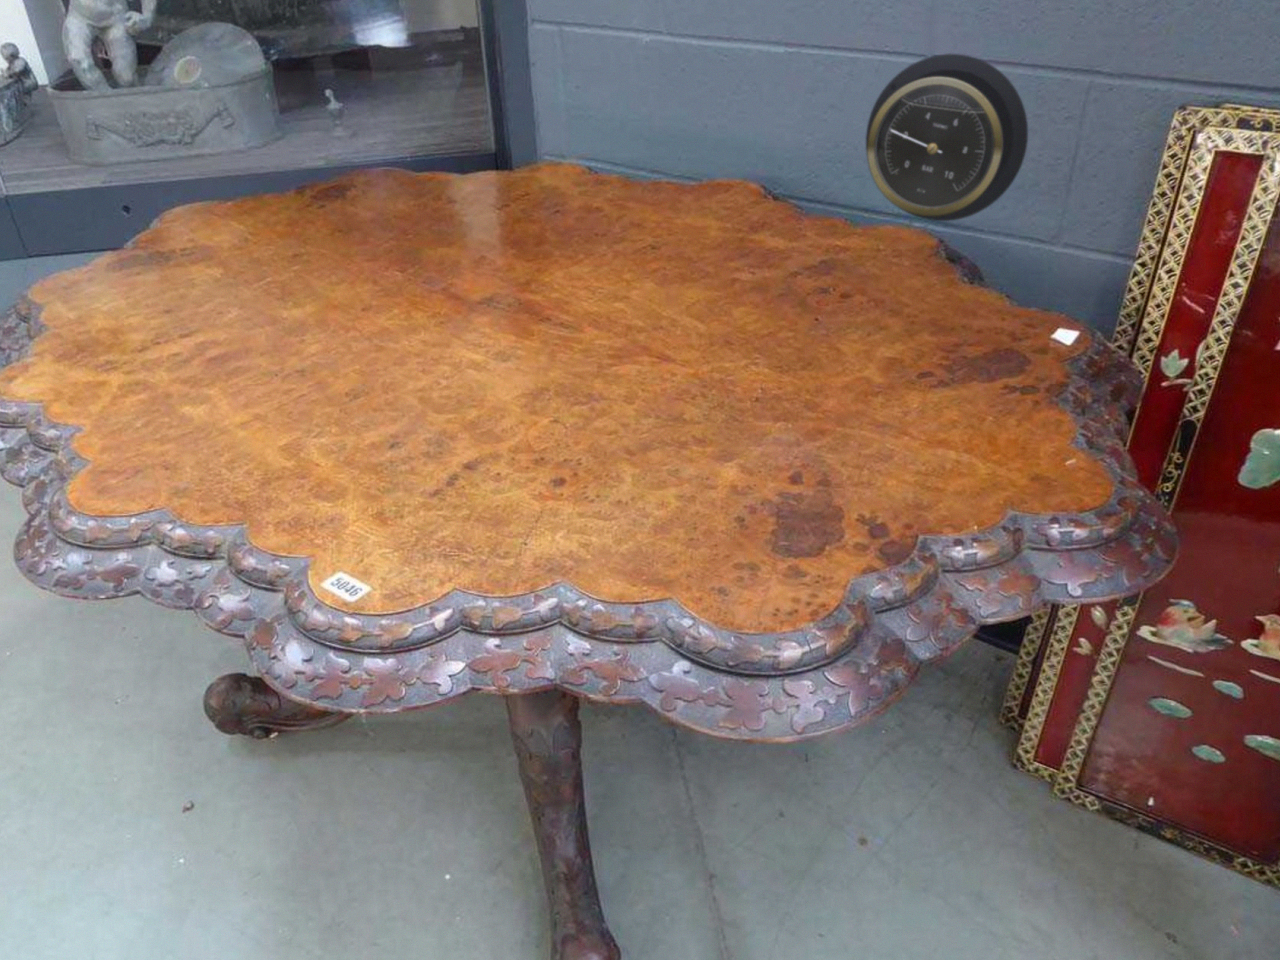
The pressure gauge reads 2 bar
